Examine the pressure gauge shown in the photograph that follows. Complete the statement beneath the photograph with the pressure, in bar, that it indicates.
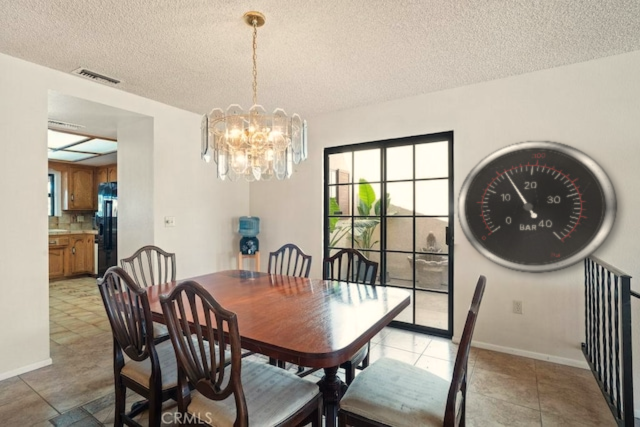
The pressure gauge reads 15 bar
